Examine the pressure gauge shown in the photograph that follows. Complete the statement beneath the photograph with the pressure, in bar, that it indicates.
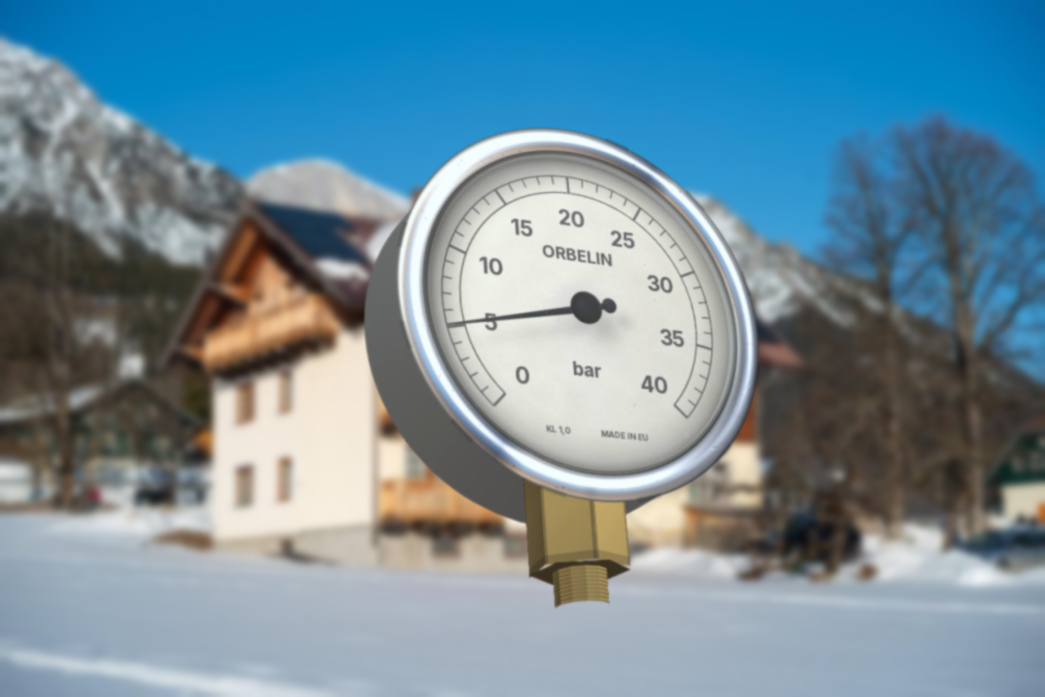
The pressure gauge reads 5 bar
